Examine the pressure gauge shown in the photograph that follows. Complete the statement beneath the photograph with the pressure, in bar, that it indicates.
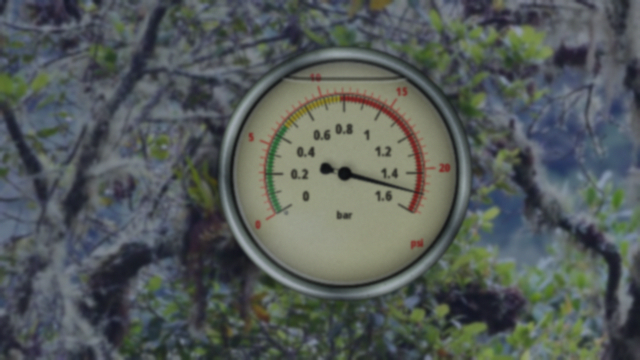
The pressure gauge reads 1.5 bar
